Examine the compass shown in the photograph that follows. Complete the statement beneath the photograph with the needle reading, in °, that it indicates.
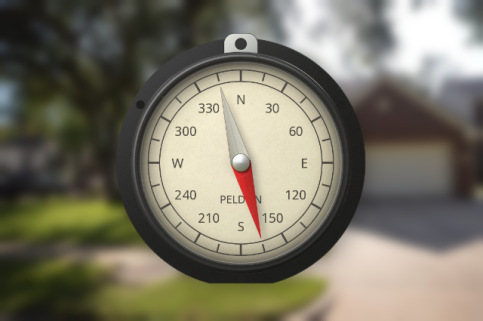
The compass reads 165 °
